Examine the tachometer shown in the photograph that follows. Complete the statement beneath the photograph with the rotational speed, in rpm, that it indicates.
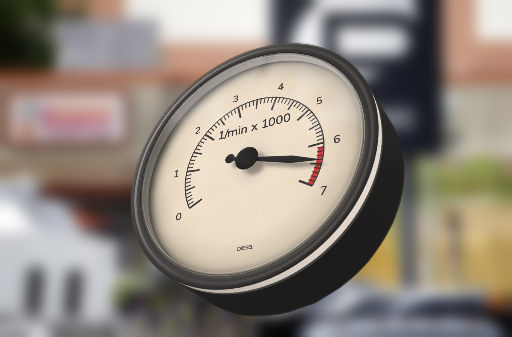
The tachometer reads 6500 rpm
